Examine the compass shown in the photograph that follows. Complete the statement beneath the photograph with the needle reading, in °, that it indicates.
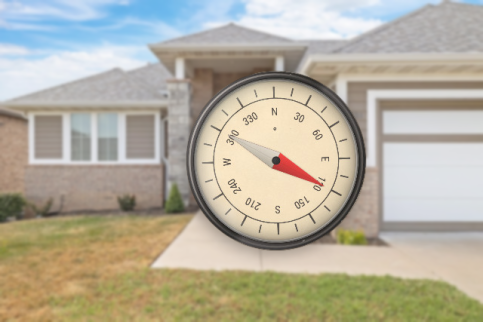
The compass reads 120 °
